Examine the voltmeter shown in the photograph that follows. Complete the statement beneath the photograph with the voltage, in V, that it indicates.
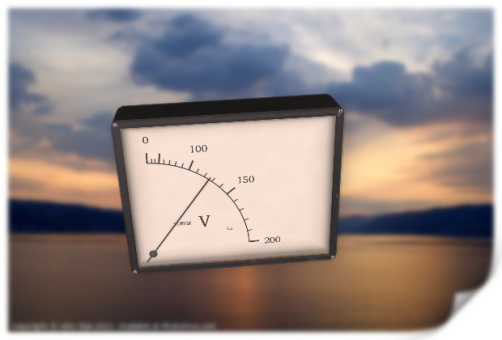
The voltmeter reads 125 V
